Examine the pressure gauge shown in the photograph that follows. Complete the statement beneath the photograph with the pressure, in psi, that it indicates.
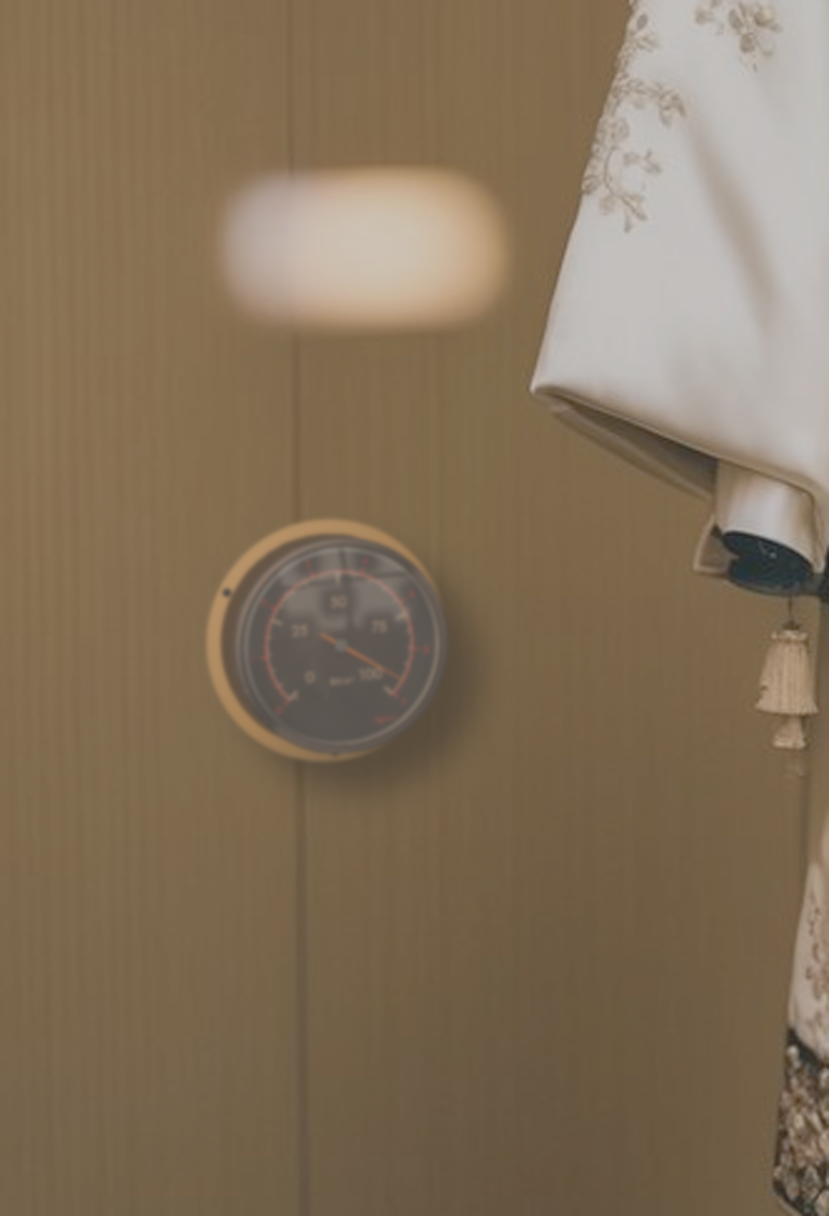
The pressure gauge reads 95 psi
